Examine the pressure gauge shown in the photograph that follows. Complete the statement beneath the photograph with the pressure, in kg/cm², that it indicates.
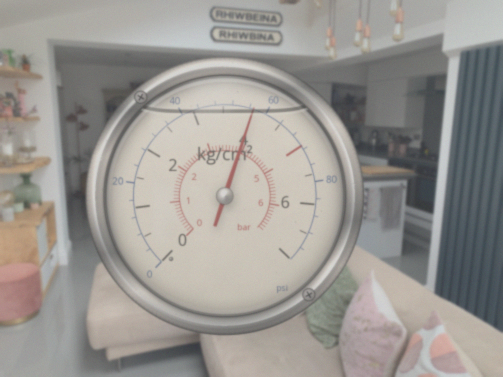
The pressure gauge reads 4 kg/cm²
